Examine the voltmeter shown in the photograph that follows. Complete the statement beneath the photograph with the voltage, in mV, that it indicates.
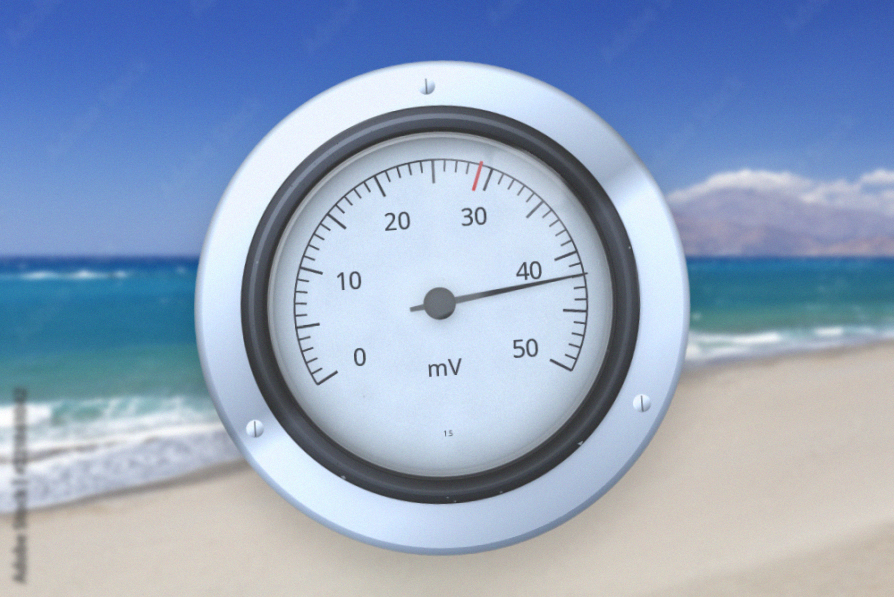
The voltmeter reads 42 mV
